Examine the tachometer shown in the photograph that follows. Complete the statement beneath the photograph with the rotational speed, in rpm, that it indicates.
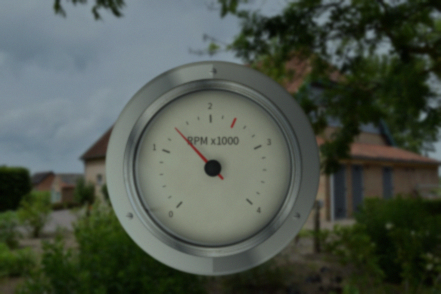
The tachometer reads 1400 rpm
